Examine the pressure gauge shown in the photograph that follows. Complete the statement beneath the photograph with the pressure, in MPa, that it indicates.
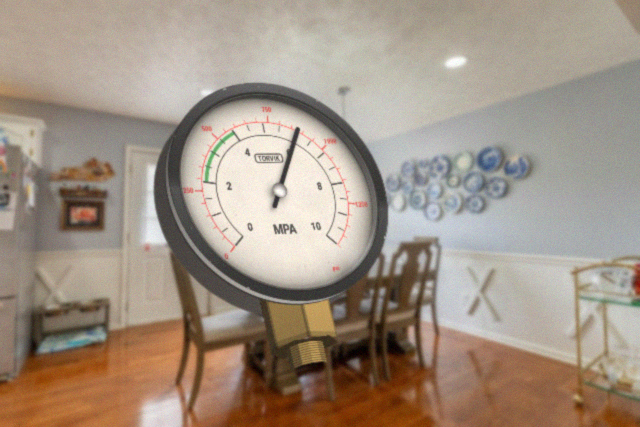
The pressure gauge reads 6 MPa
